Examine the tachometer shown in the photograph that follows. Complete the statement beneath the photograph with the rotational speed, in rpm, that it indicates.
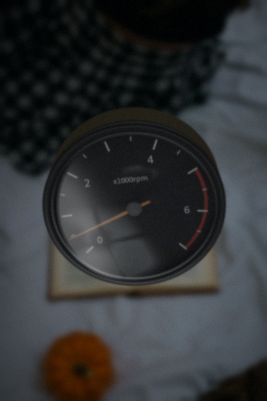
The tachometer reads 500 rpm
